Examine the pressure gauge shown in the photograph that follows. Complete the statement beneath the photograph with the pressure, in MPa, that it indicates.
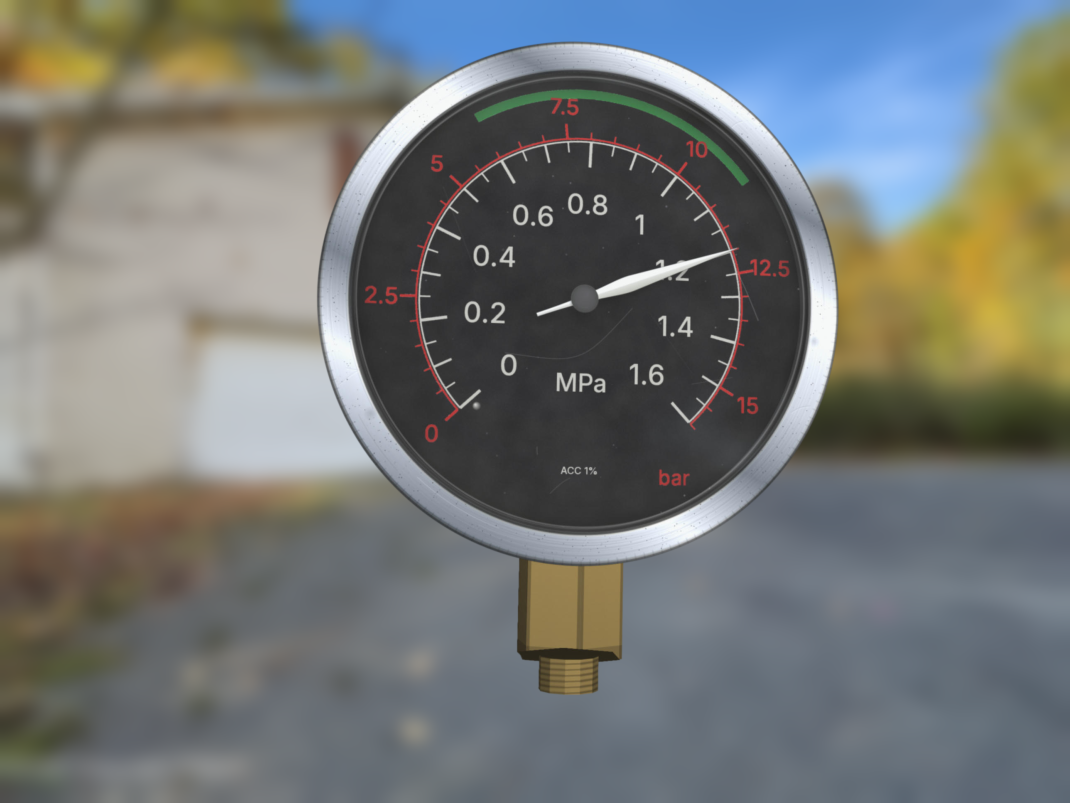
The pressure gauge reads 1.2 MPa
